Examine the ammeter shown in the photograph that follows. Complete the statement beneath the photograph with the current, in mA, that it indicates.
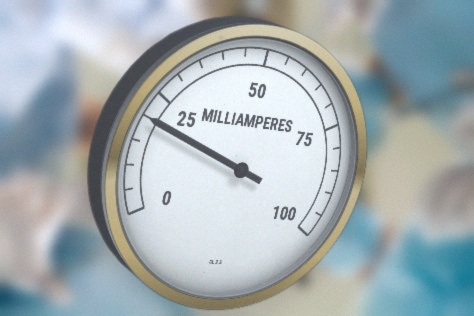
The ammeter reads 20 mA
